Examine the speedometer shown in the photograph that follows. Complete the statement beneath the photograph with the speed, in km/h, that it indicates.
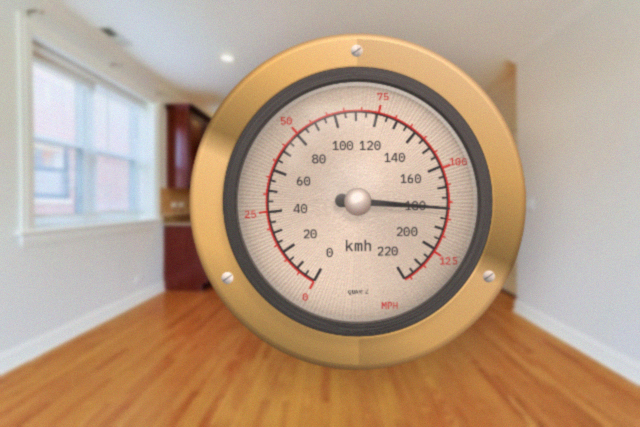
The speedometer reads 180 km/h
